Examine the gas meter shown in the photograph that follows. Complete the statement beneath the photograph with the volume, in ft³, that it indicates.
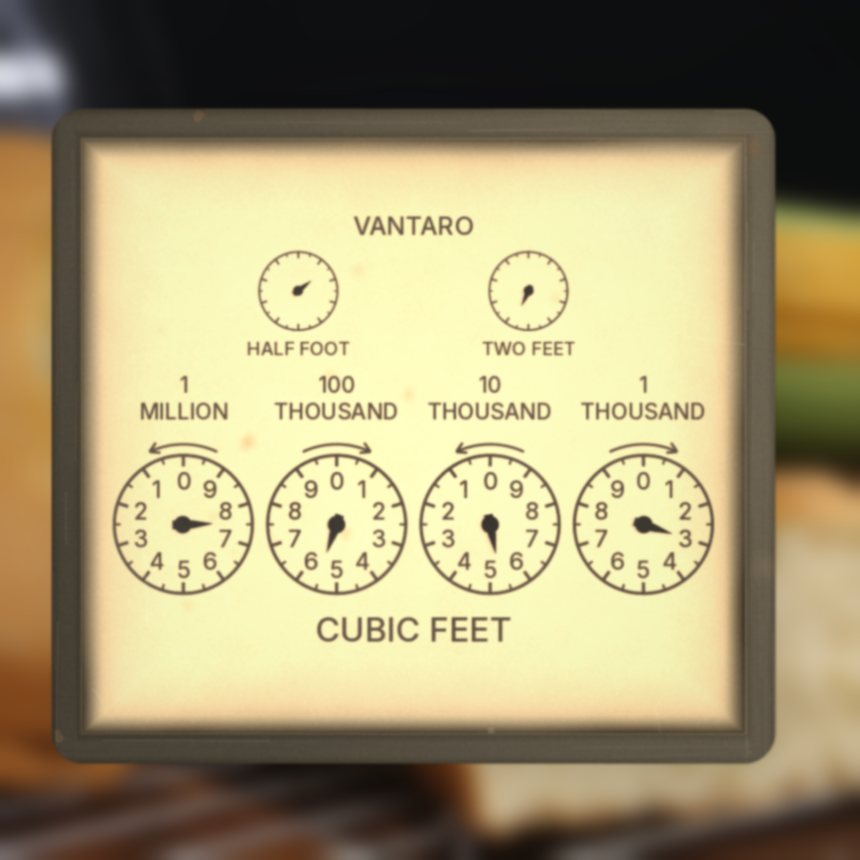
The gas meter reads 755300 ft³
